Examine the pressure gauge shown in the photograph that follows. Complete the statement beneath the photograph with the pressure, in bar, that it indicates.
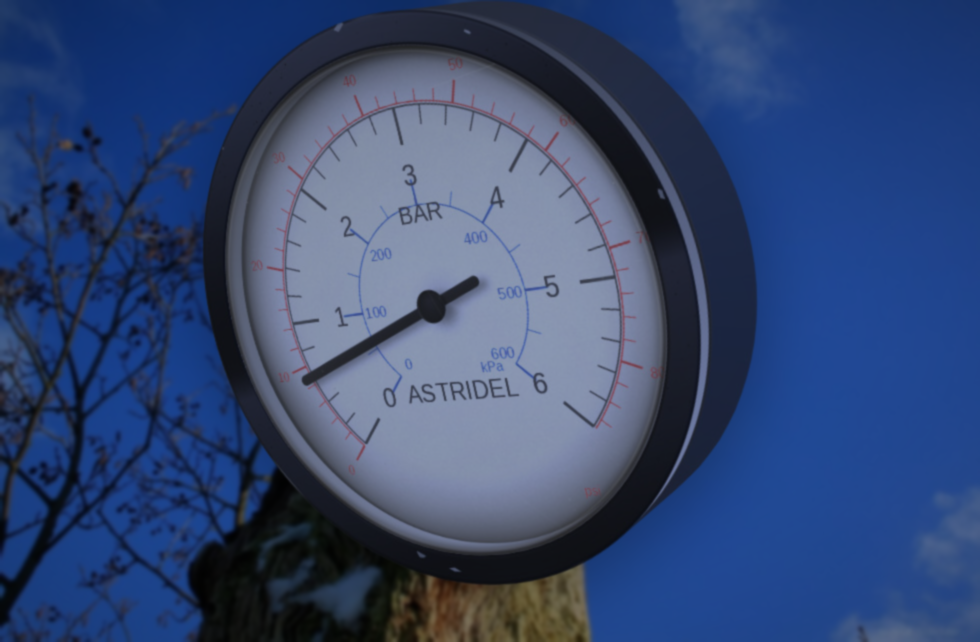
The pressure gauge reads 0.6 bar
